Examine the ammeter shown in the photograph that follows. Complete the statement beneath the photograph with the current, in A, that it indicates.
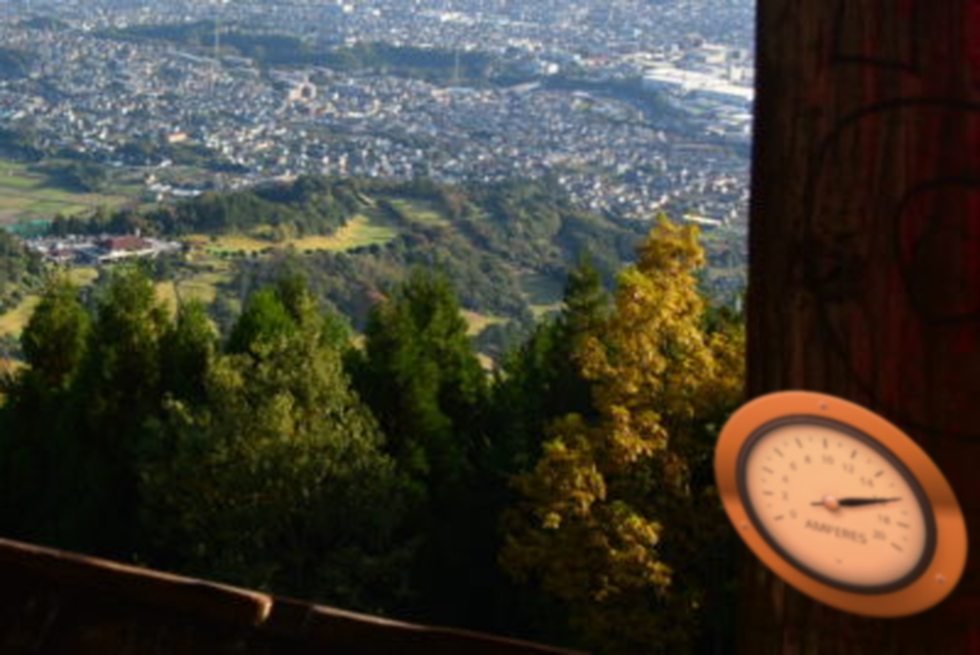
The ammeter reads 16 A
